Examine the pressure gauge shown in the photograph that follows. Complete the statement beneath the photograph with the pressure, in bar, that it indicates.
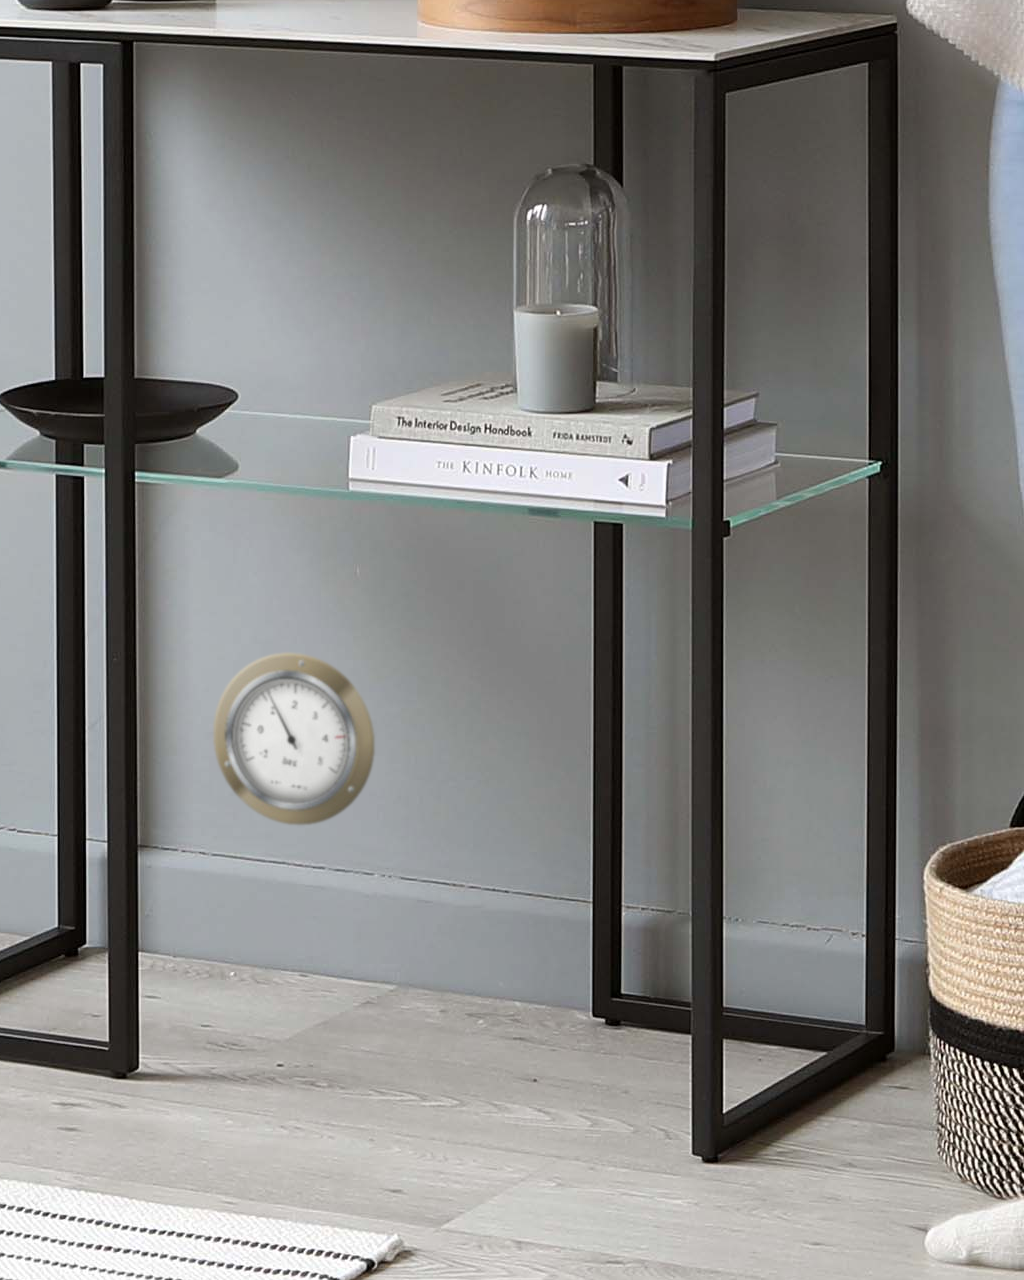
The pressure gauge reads 1.2 bar
